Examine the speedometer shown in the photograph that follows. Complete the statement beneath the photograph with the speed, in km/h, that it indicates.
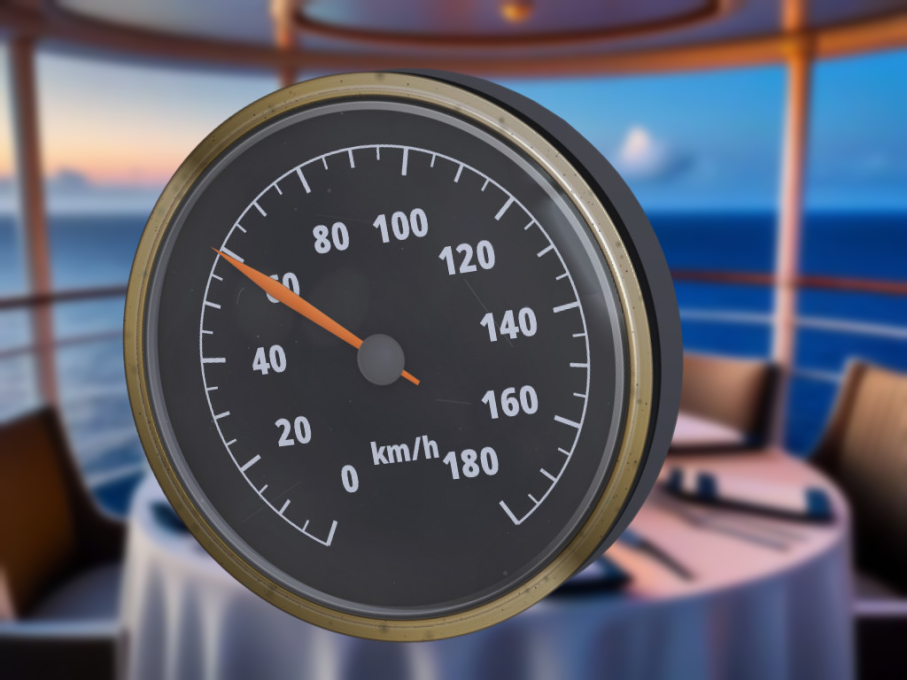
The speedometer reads 60 km/h
